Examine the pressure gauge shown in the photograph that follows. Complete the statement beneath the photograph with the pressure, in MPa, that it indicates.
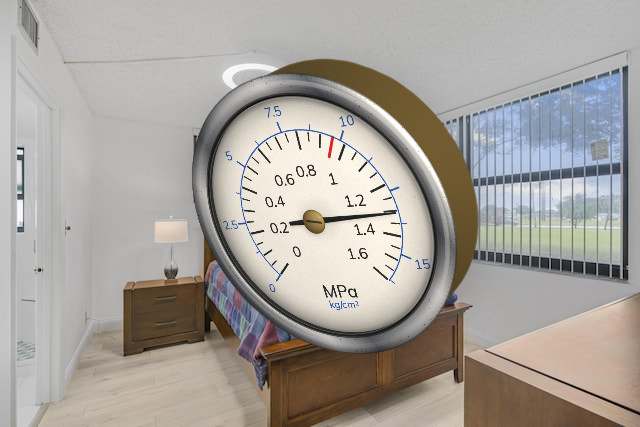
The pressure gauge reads 1.3 MPa
